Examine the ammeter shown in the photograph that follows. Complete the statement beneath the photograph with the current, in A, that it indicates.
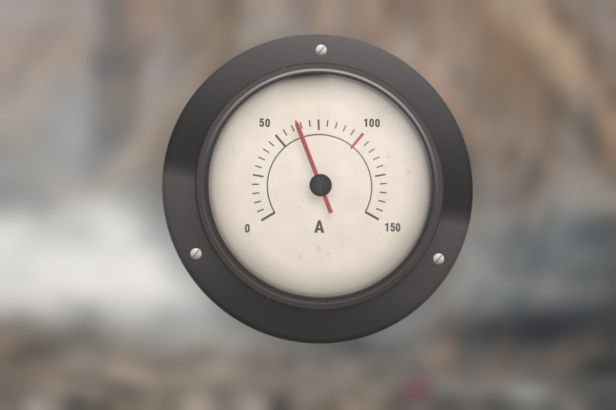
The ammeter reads 62.5 A
